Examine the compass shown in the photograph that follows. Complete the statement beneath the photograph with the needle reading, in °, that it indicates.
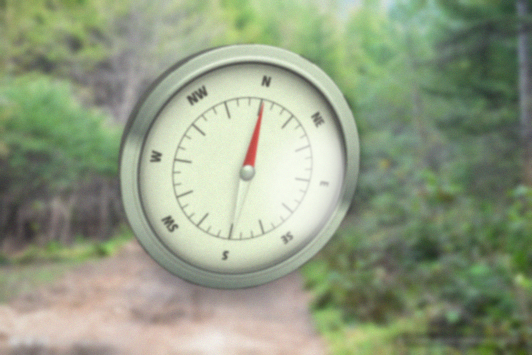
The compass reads 0 °
